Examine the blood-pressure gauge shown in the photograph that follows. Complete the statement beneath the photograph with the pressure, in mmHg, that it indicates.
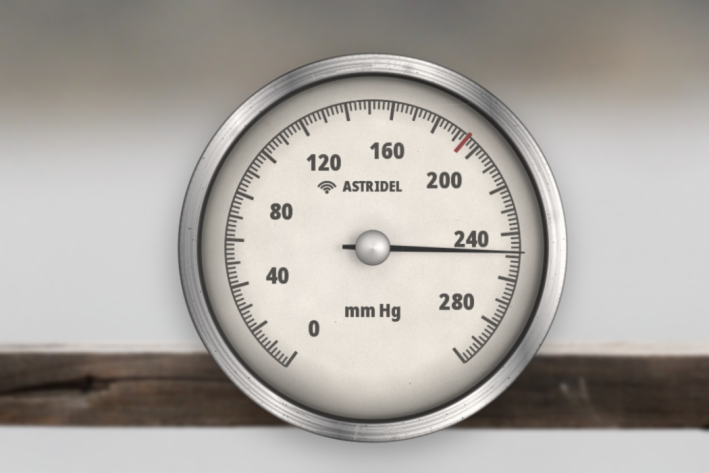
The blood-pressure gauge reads 248 mmHg
